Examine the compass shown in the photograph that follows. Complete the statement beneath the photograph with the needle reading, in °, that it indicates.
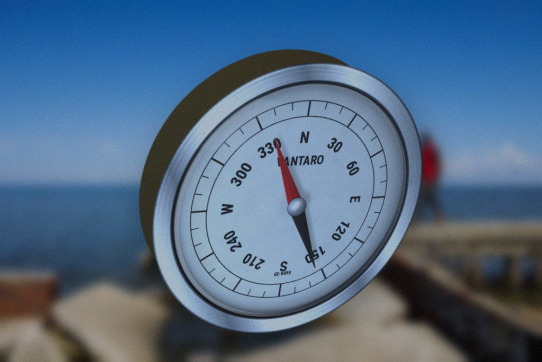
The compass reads 335 °
